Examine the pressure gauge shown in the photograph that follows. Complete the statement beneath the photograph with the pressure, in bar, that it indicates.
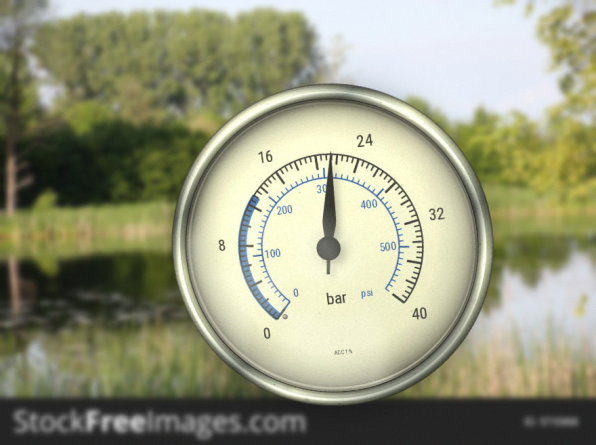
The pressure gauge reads 21.5 bar
